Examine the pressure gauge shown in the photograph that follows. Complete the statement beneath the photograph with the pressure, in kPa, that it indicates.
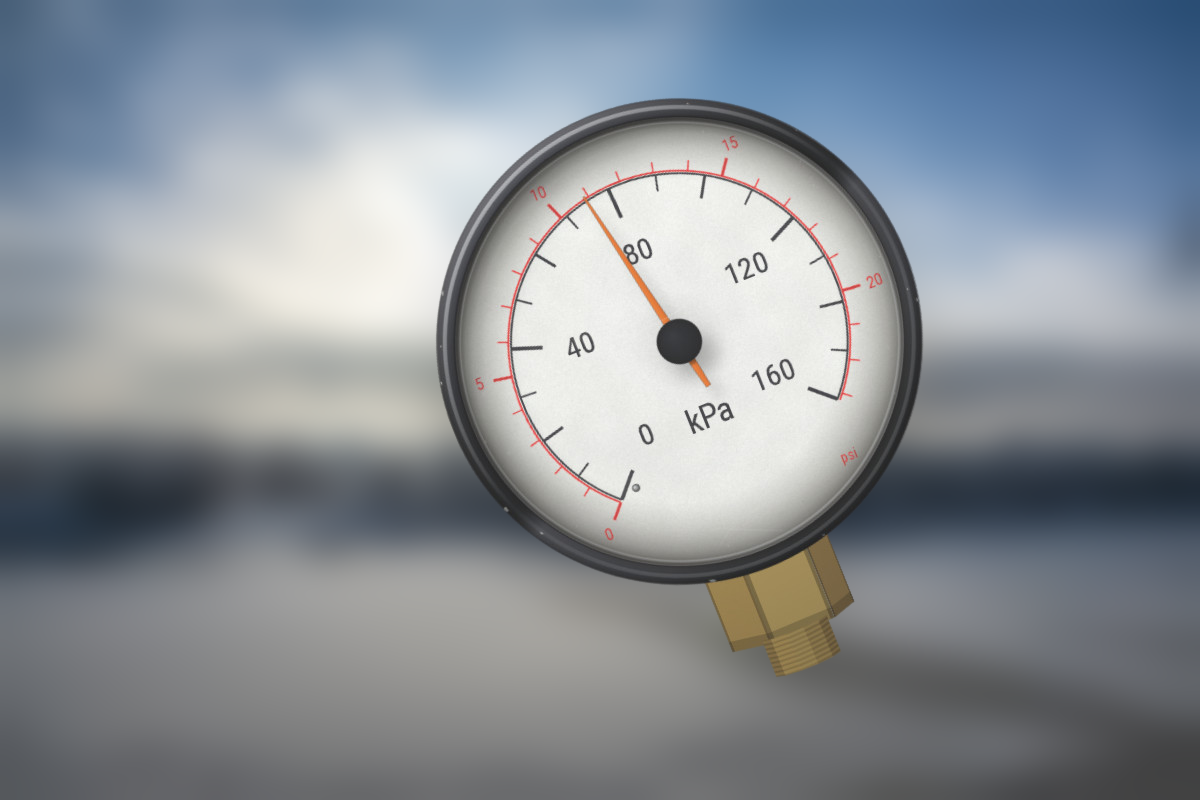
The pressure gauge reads 75 kPa
